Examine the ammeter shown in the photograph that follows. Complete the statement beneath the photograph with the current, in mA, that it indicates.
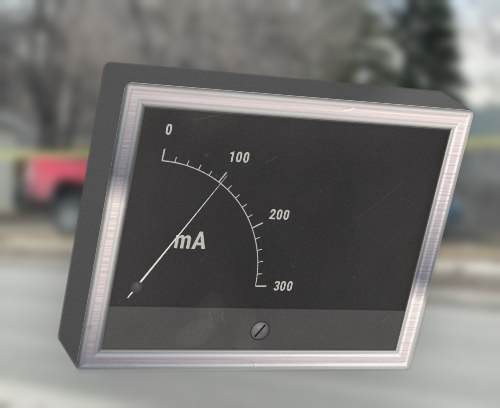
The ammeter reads 100 mA
